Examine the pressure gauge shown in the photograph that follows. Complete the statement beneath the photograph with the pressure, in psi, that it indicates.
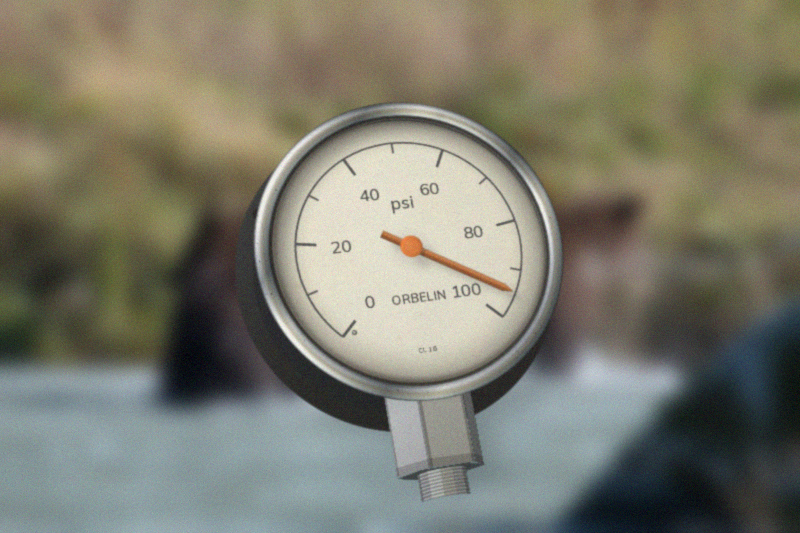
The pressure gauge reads 95 psi
